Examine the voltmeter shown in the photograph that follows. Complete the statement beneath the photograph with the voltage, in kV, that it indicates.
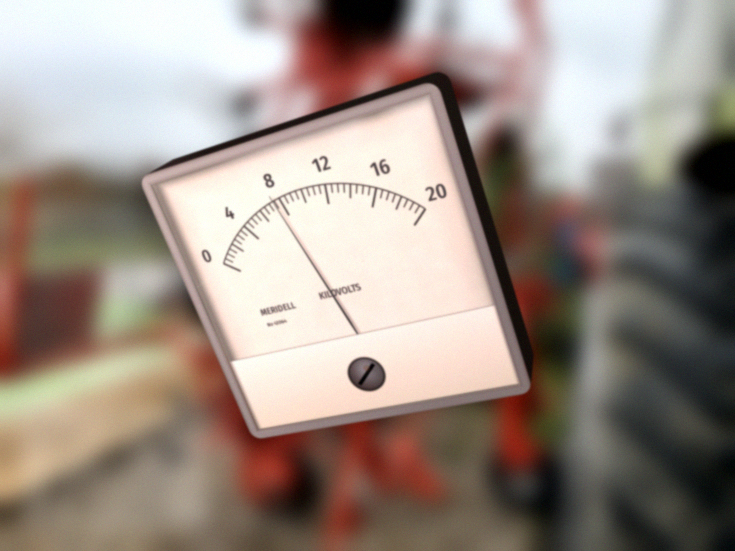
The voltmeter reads 7.5 kV
